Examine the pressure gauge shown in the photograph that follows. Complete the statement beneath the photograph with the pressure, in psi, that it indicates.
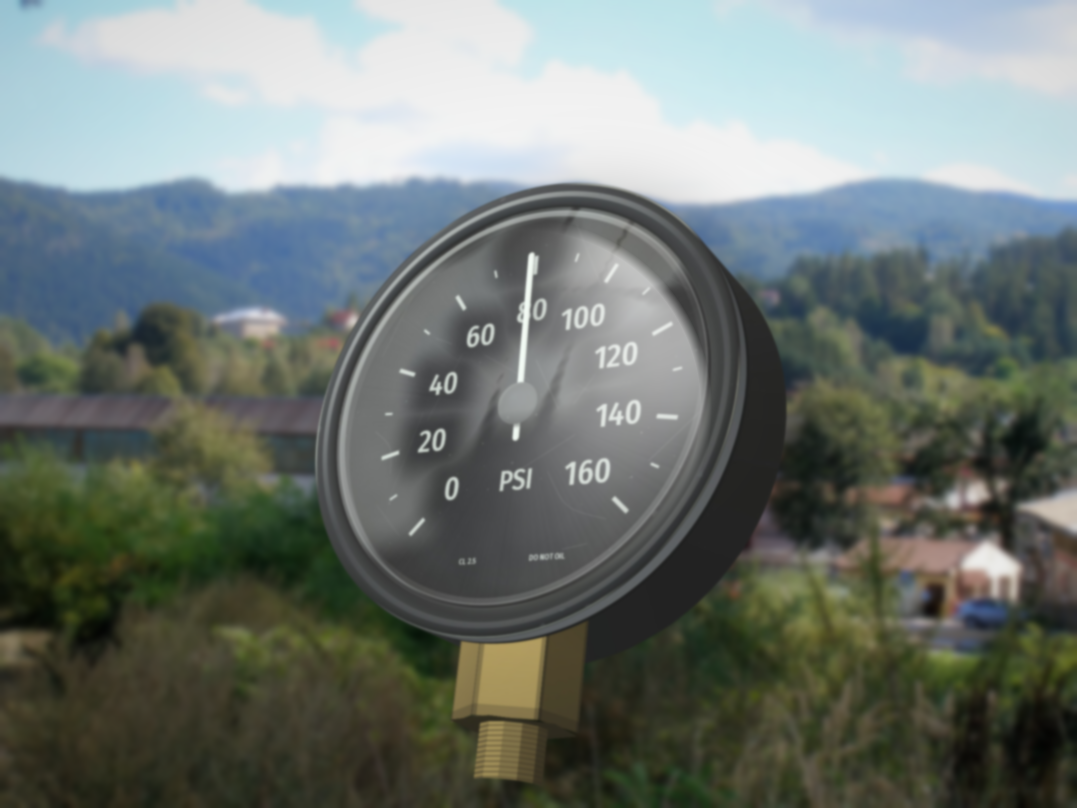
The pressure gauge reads 80 psi
